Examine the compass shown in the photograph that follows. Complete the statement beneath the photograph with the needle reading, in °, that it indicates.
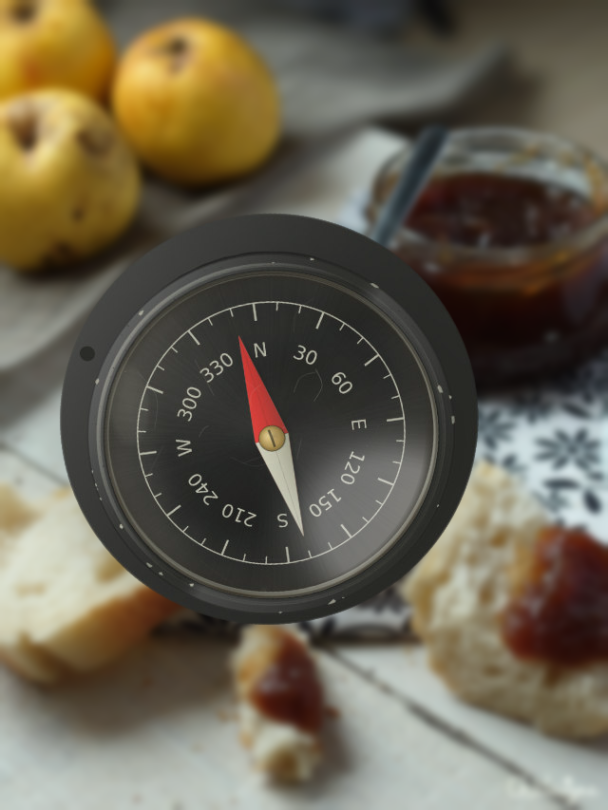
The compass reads 350 °
